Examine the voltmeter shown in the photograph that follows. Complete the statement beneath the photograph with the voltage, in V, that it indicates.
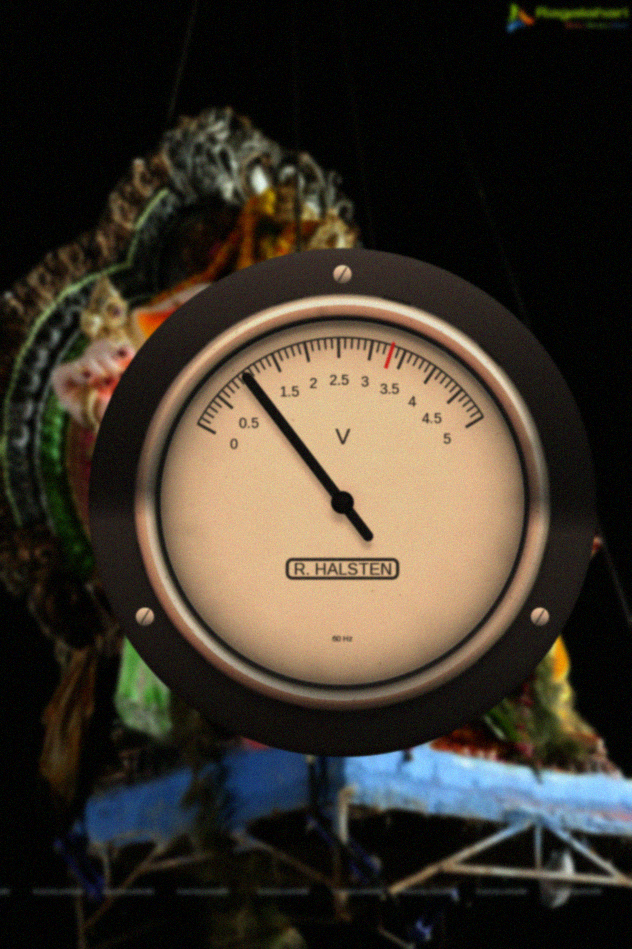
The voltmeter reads 1 V
